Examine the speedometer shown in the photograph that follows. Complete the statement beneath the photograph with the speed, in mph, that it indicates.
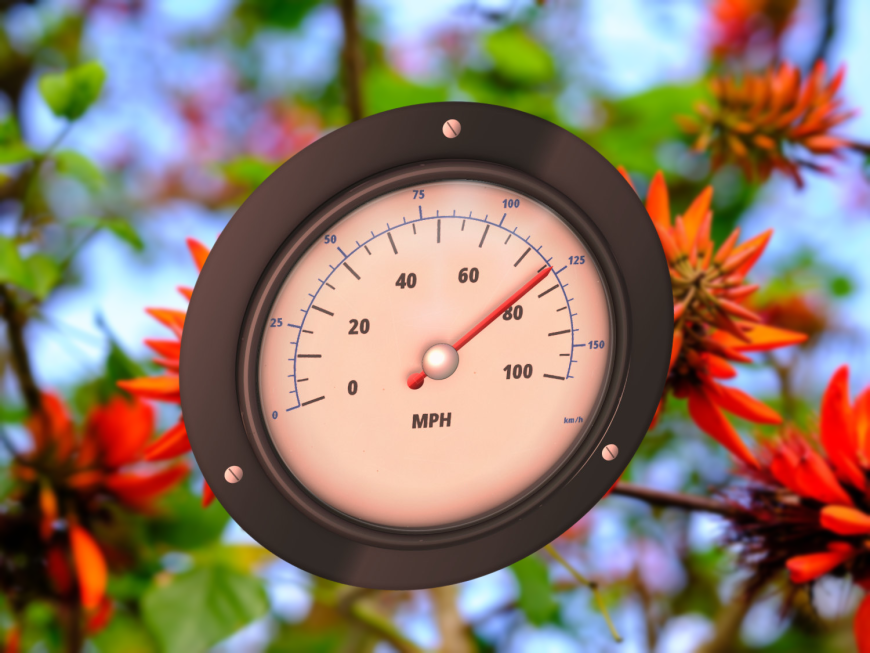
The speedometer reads 75 mph
